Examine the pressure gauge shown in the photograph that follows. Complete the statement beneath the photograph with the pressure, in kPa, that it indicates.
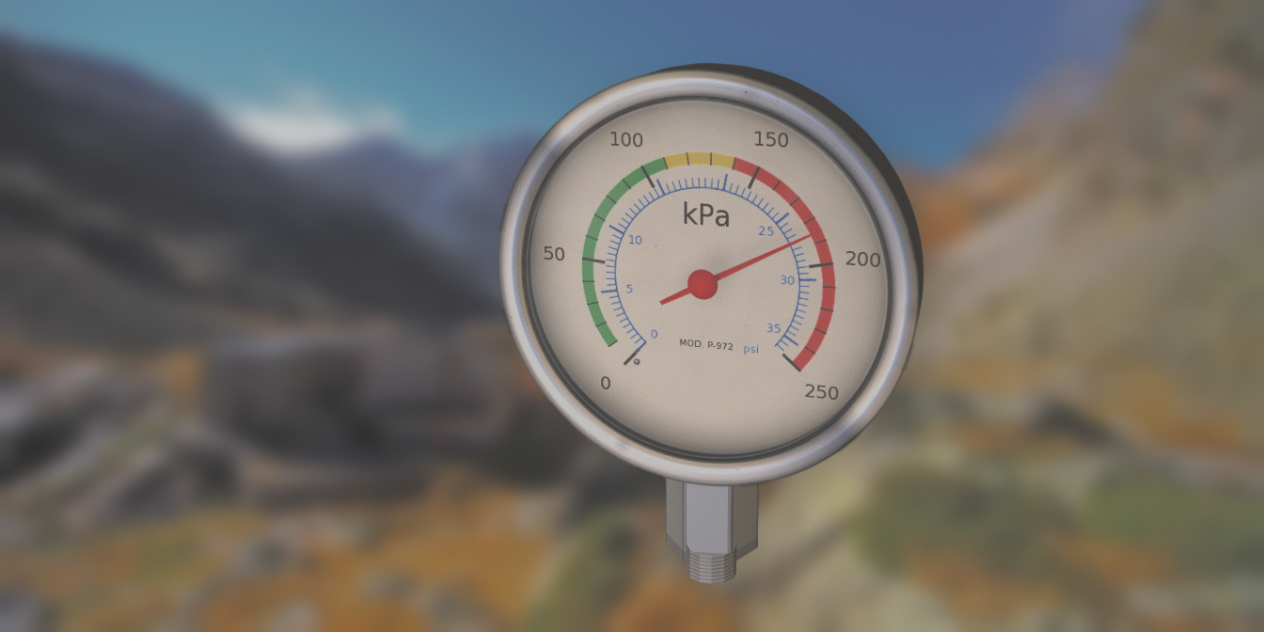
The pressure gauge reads 185 kPa
